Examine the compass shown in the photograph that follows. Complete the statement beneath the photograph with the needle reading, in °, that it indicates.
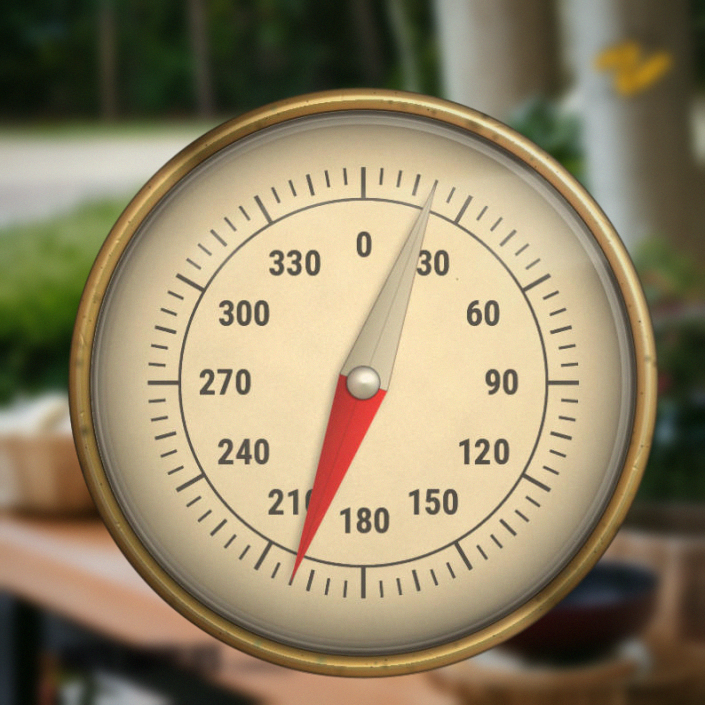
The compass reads 200 °
